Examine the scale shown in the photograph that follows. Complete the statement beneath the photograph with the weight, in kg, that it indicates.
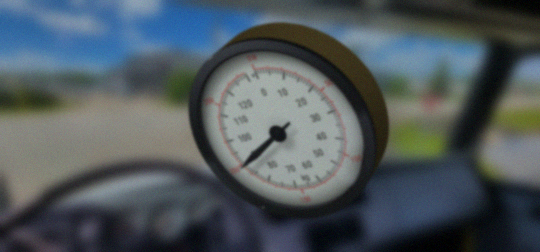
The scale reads 90 kg
